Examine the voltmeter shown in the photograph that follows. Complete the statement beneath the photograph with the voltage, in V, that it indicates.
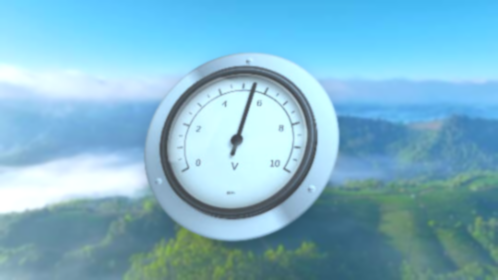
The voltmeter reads 5.5 V
